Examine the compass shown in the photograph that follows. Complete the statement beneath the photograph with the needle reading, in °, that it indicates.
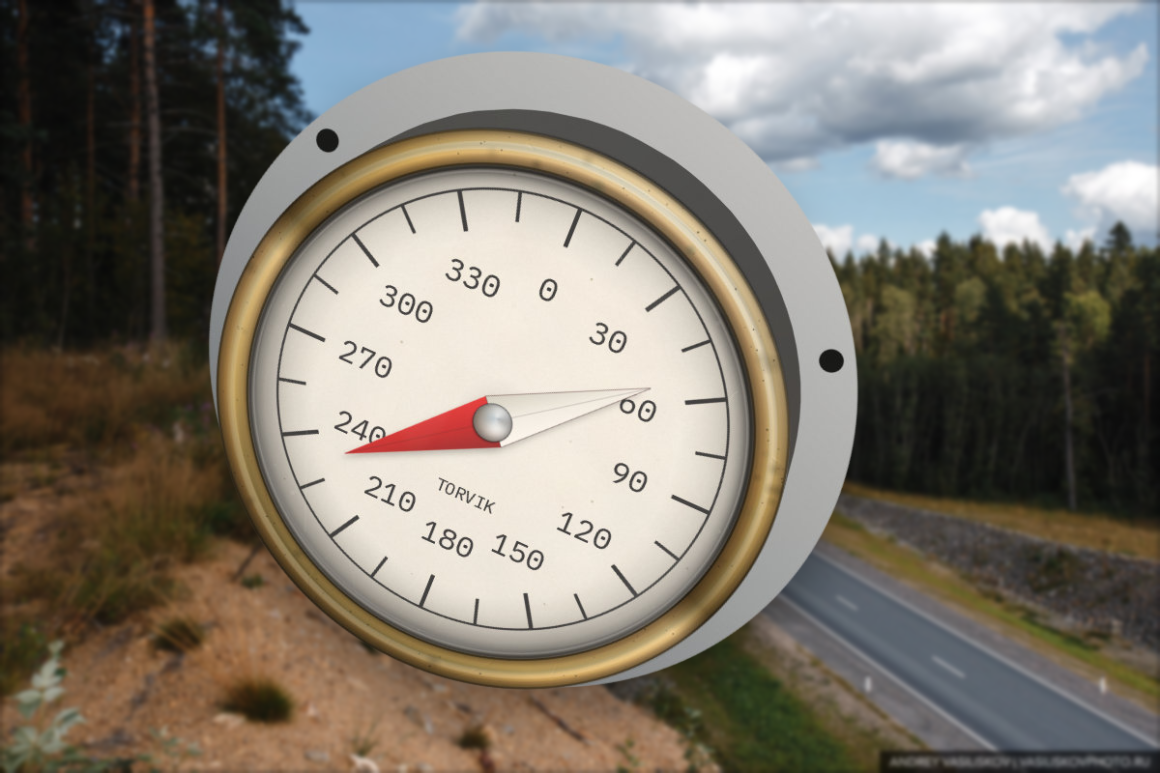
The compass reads 232.5 °
